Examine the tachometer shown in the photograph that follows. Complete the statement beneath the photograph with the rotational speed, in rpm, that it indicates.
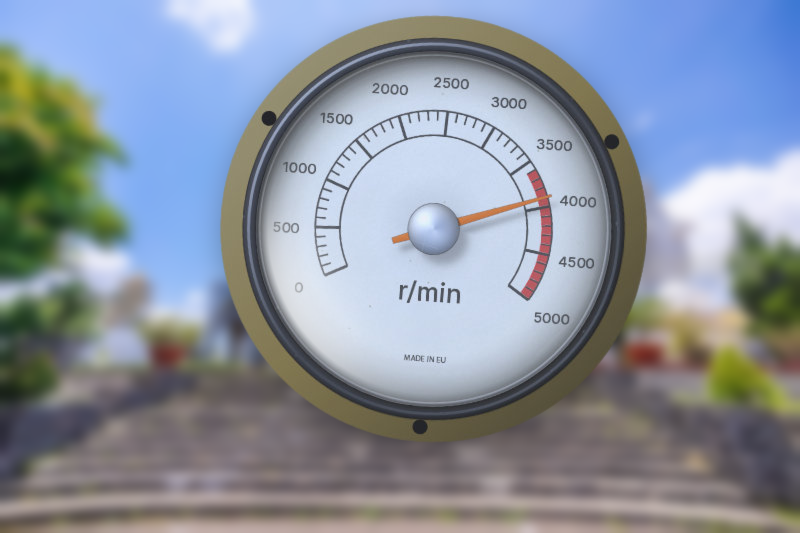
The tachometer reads 3900 rpm
